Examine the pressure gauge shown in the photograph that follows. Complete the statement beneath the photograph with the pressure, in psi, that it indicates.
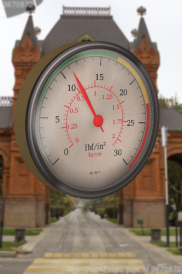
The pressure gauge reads 11 psi
